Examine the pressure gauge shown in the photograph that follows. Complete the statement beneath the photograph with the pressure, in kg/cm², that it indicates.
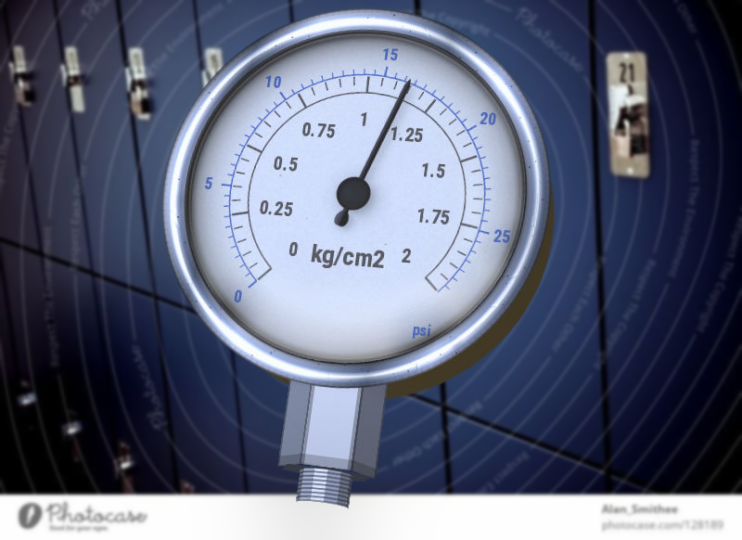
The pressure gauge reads 1.15 kg/cm²
